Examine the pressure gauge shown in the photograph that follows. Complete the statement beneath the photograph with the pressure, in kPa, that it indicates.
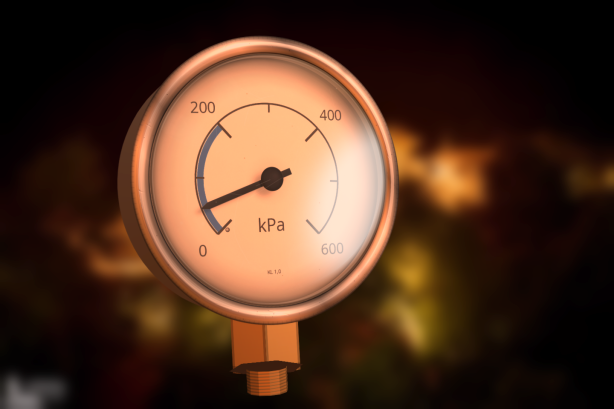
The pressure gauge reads 50 kPa
